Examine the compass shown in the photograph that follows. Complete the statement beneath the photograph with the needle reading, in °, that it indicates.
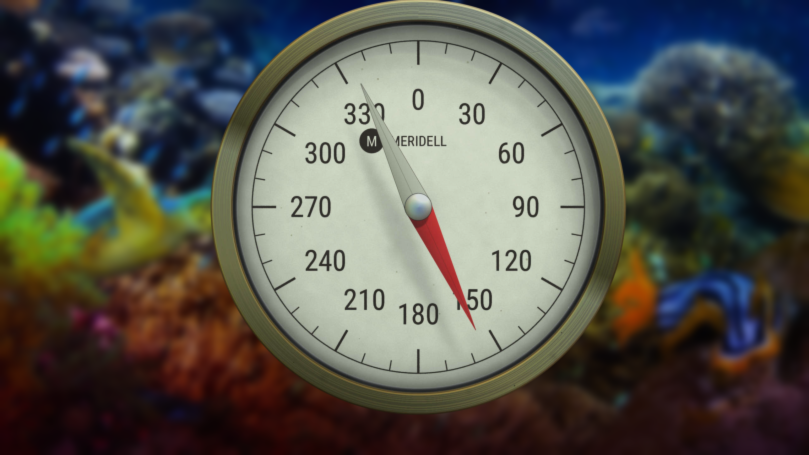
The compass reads 155 °
